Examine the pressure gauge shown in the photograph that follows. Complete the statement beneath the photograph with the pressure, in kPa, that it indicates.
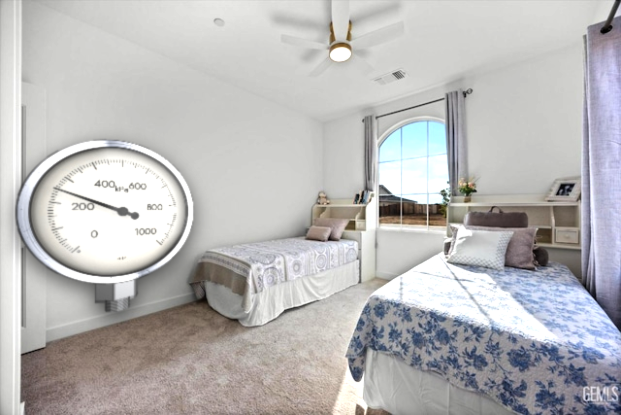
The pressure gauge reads 250 kPa
